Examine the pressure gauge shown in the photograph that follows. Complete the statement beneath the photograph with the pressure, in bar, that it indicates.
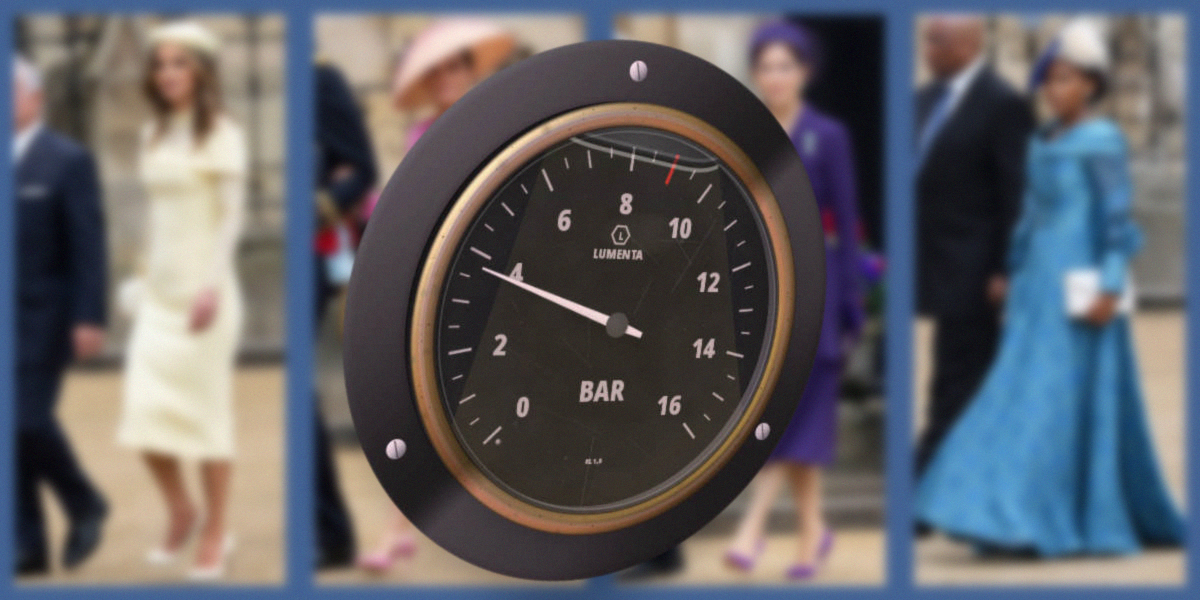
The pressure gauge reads 3.75 bar
